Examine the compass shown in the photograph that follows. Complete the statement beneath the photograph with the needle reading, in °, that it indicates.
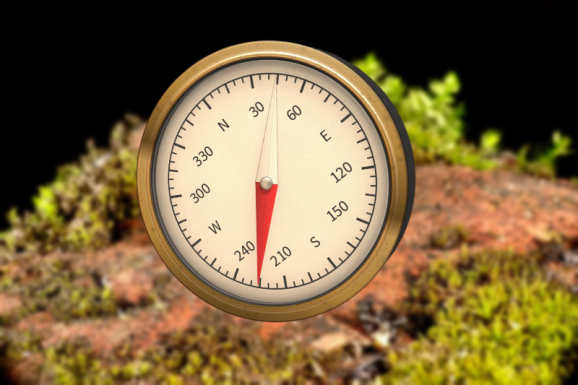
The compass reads 225 °
